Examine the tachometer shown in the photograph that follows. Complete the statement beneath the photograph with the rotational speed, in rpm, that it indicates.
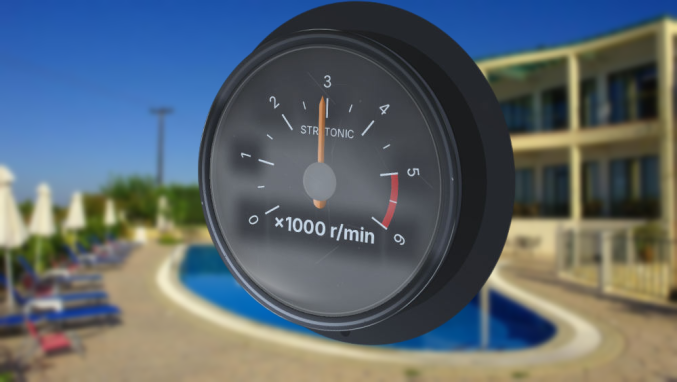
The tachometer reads 3000 rpm
